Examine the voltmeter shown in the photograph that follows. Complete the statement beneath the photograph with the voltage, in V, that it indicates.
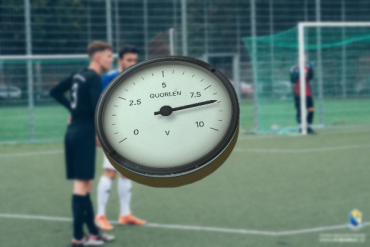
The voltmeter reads 8.5 V
